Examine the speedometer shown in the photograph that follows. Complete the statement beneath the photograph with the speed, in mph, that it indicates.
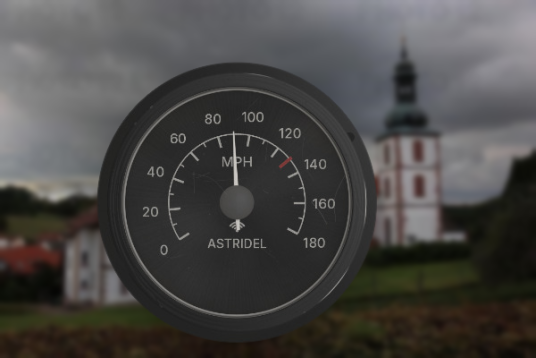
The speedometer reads 90 mph
